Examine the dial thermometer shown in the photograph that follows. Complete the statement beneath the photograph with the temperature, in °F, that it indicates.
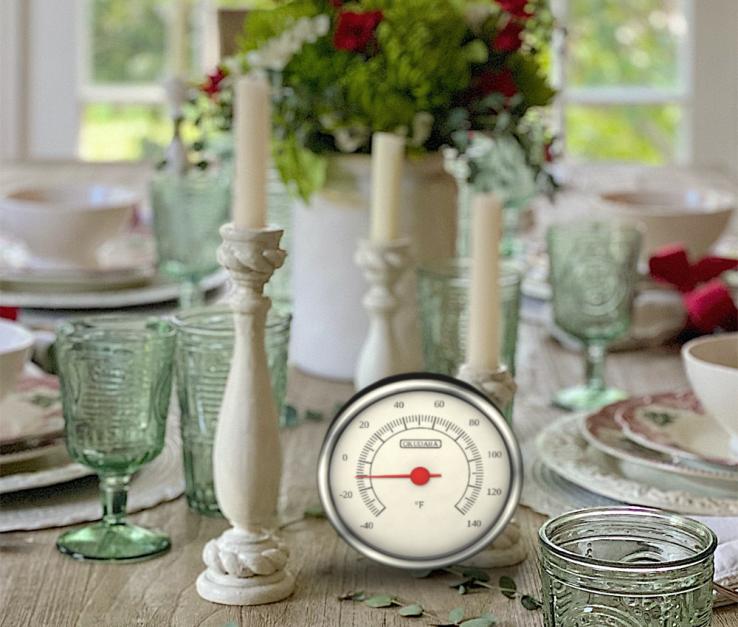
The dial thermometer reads -10 °F
